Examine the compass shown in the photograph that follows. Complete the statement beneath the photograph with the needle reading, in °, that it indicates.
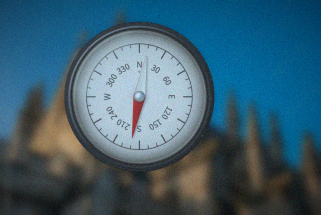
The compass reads 190 °
